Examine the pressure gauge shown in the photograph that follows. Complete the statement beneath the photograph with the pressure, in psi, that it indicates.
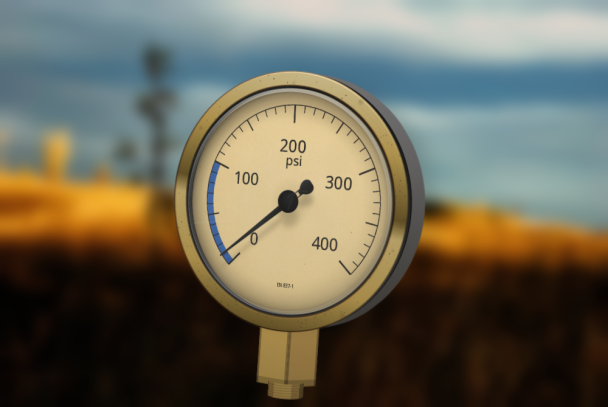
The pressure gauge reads 10 psi
